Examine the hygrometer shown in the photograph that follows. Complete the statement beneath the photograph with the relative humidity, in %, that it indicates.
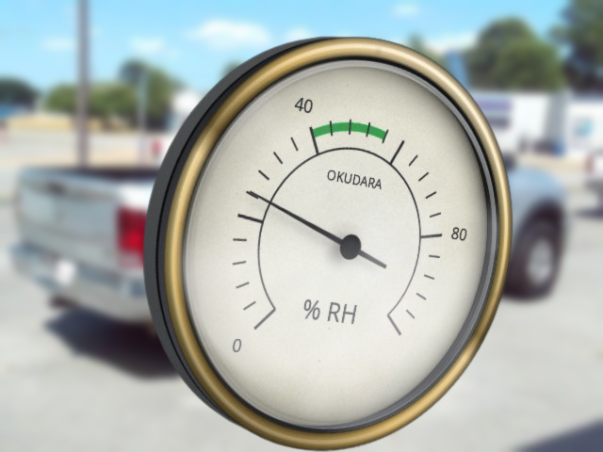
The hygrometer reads 24 %
